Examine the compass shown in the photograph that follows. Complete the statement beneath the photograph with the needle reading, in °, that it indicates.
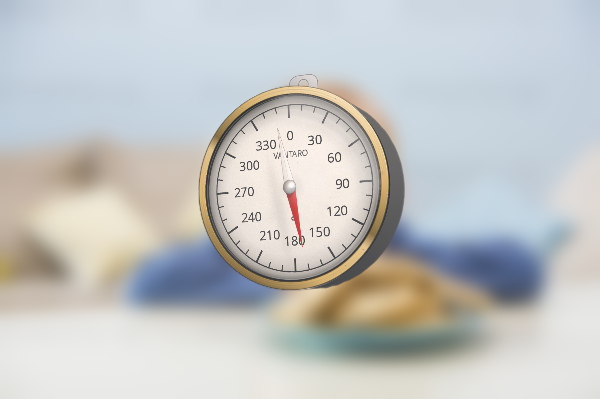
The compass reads 170 °
